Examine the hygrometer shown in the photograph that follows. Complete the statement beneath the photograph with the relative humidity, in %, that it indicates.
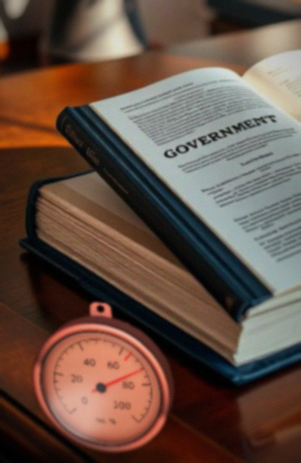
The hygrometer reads 72 %
